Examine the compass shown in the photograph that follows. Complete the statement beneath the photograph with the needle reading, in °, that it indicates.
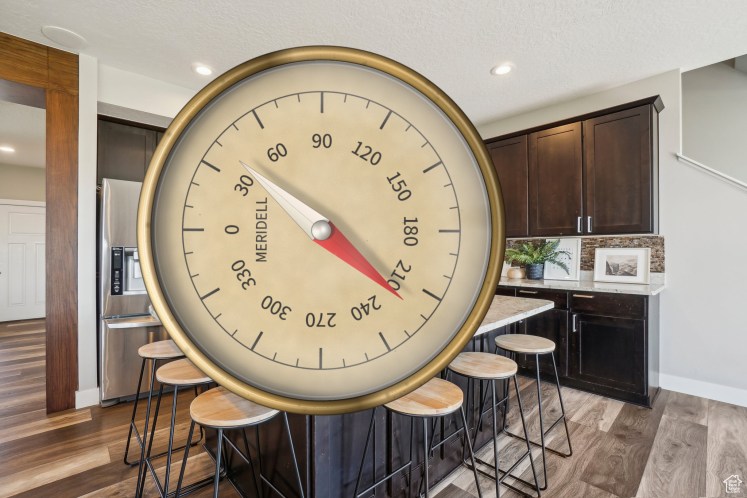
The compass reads 220 °
